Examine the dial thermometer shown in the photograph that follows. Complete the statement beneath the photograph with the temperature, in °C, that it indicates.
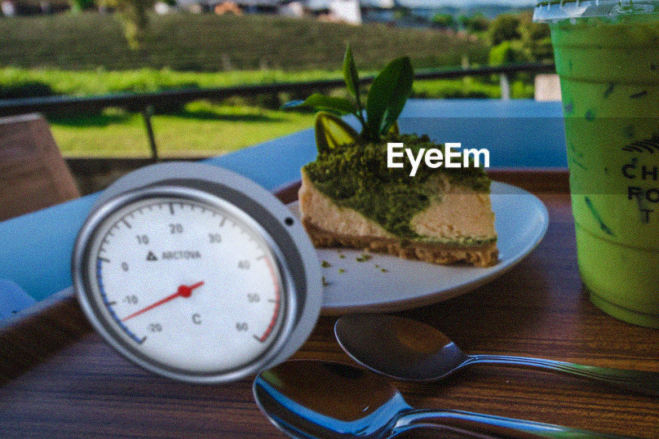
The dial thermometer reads -14 °C
